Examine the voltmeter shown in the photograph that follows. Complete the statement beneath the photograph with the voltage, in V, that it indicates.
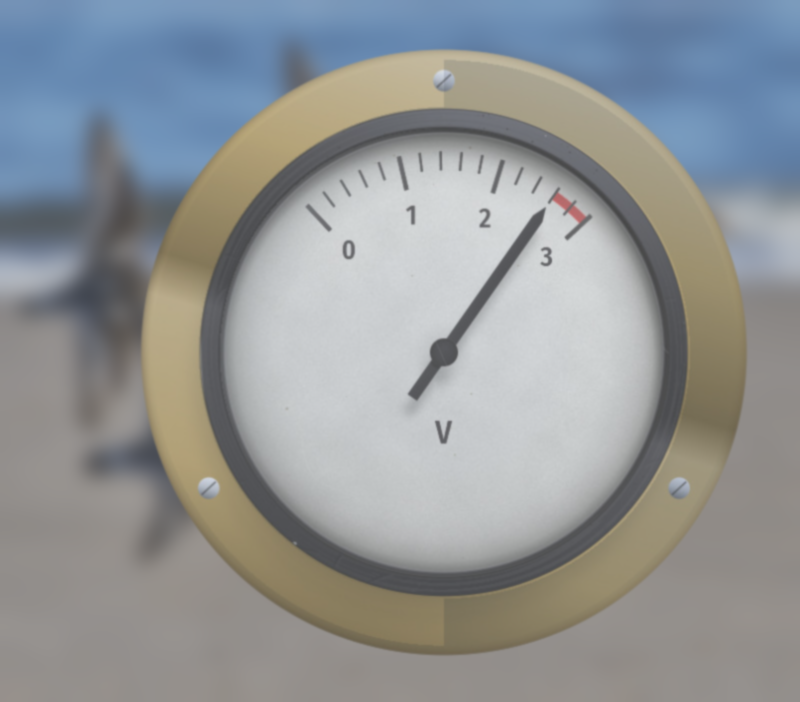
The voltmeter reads 2.6 V
